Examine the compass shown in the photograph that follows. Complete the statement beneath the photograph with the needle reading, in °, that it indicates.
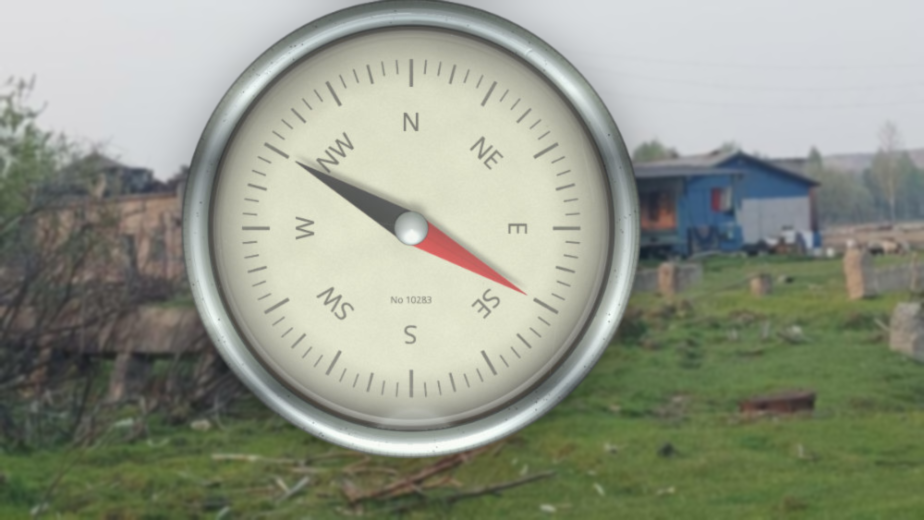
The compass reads 120 °
